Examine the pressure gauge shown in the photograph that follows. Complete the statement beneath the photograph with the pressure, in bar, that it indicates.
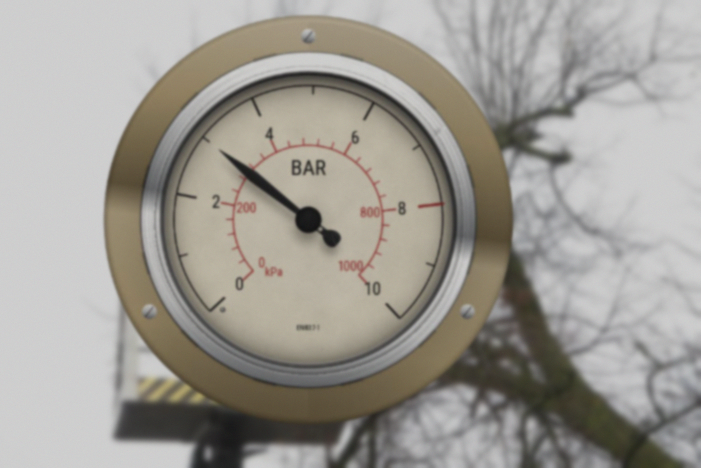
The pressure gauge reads 3 bar
